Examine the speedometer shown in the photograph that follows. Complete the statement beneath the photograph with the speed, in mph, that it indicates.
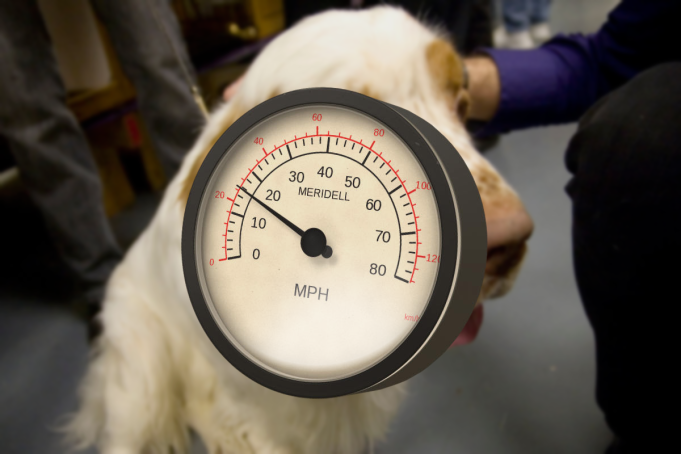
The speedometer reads 16 mph
